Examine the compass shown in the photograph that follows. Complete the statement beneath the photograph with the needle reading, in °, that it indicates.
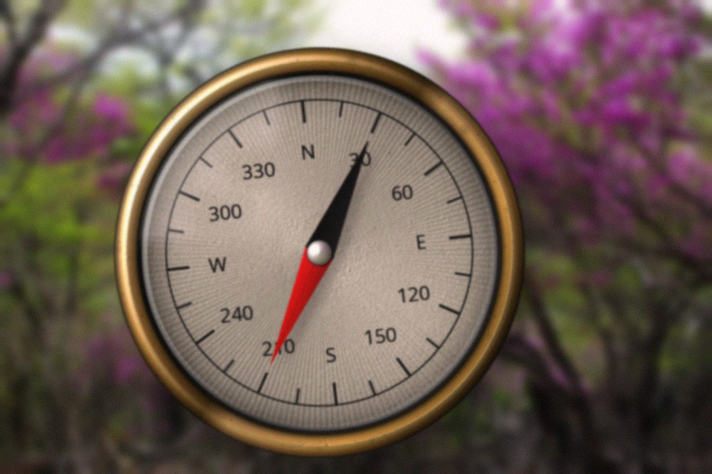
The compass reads 210 °
